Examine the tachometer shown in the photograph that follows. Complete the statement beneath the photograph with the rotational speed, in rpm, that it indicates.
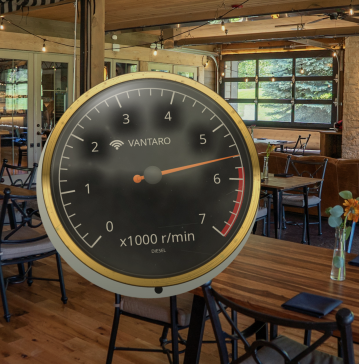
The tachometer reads 5600 rpm
